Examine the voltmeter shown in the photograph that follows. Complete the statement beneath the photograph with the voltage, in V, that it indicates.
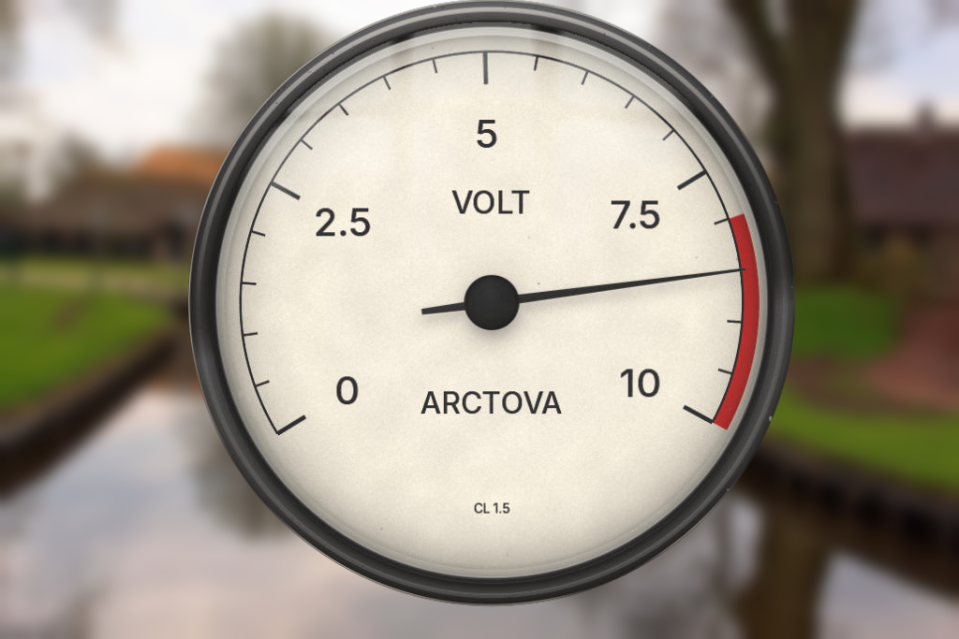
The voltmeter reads 8.5 V
